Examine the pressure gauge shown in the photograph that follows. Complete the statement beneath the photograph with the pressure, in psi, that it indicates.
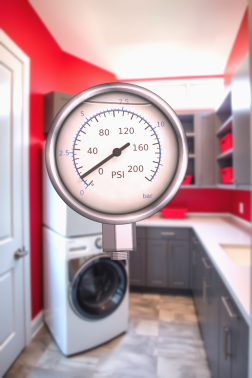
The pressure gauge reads 10 psi
